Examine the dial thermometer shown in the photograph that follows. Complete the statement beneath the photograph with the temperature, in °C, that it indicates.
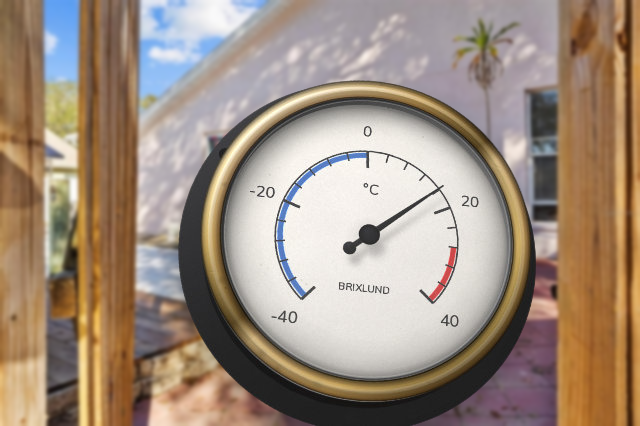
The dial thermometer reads 16 °C
